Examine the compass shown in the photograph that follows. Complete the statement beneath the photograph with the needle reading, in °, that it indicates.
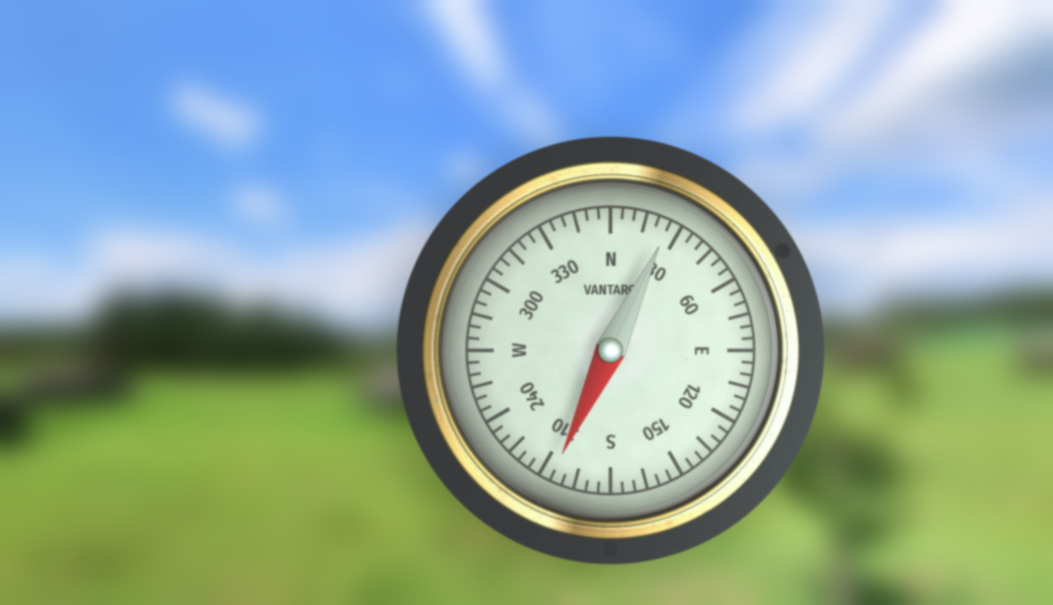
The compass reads 205 °
